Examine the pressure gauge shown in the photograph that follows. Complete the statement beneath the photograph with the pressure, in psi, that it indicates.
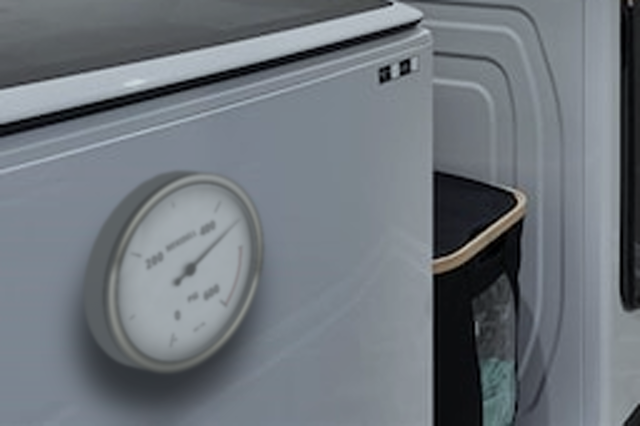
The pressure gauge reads 450 psi
